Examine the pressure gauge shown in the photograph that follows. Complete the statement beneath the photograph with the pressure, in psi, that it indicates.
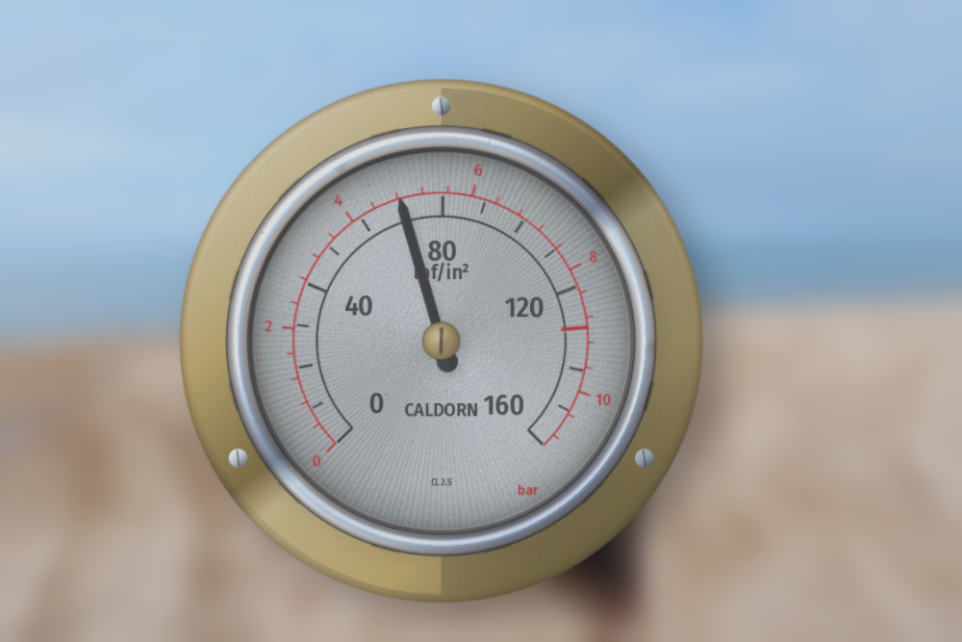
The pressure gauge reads 70 psi
